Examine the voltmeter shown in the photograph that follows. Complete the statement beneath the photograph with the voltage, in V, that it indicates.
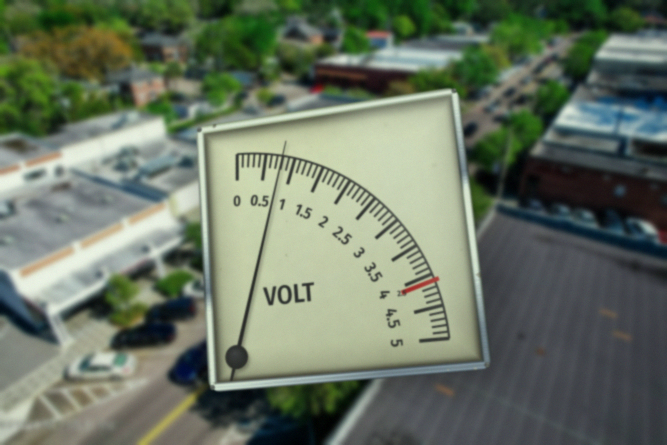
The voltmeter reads 0.8 V
